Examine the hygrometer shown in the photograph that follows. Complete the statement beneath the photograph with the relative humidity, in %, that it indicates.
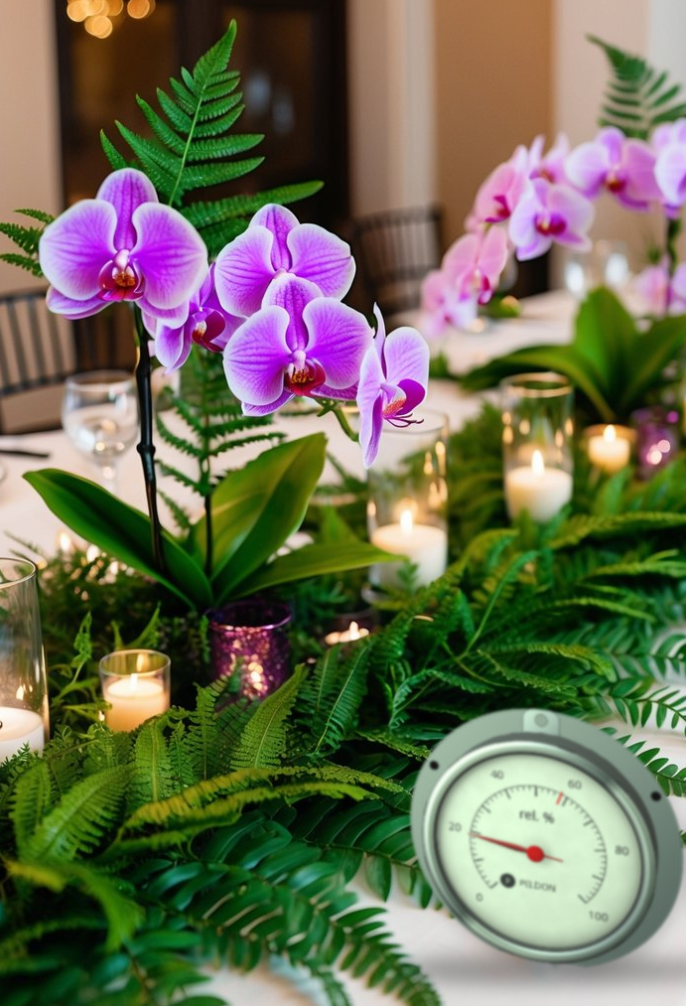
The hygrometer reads 20 %
